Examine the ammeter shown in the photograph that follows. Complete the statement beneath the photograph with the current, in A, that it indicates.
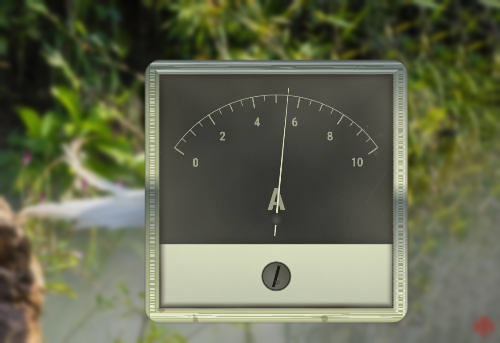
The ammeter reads 5.5 A
